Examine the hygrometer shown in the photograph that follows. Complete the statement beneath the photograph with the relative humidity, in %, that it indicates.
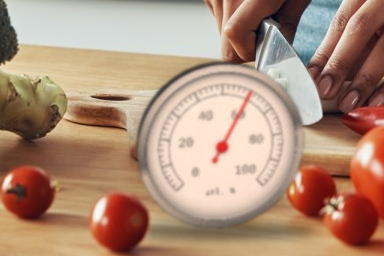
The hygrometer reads 60 %
